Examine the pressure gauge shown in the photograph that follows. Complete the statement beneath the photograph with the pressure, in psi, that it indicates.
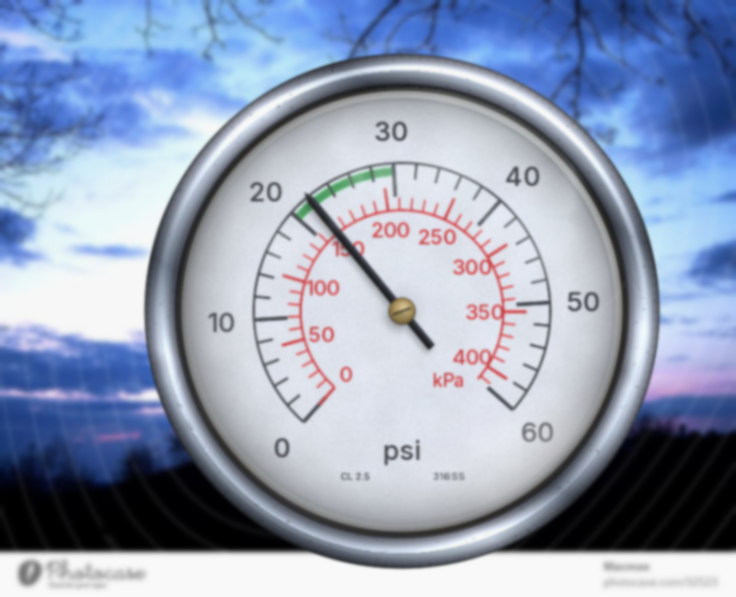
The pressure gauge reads 22 psi
